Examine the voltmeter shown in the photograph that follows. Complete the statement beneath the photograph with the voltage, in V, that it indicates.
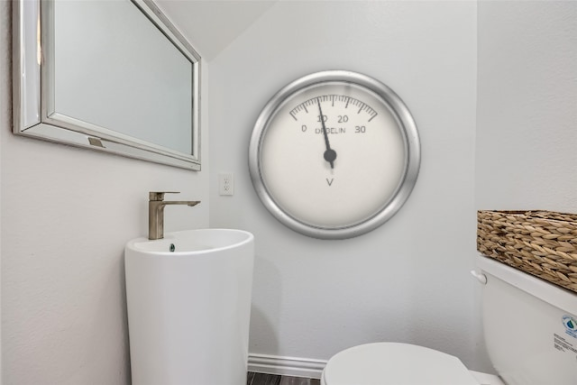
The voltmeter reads 10 V
